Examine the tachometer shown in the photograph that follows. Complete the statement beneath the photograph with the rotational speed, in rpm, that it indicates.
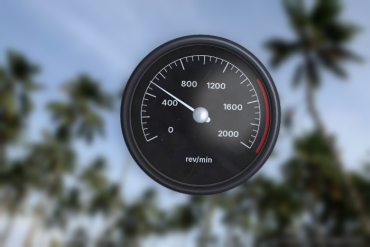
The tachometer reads 500 rpm
